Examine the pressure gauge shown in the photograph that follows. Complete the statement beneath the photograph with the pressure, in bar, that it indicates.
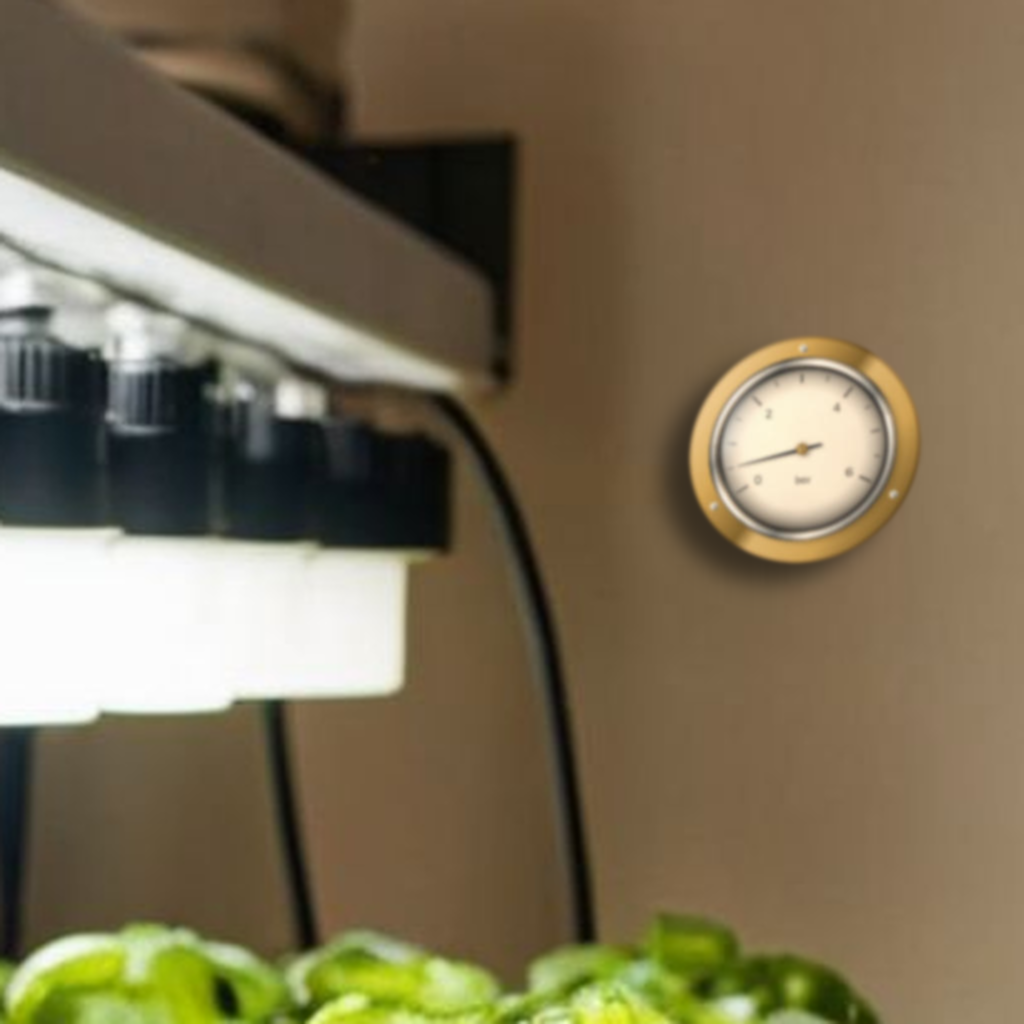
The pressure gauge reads 0.5 bar
